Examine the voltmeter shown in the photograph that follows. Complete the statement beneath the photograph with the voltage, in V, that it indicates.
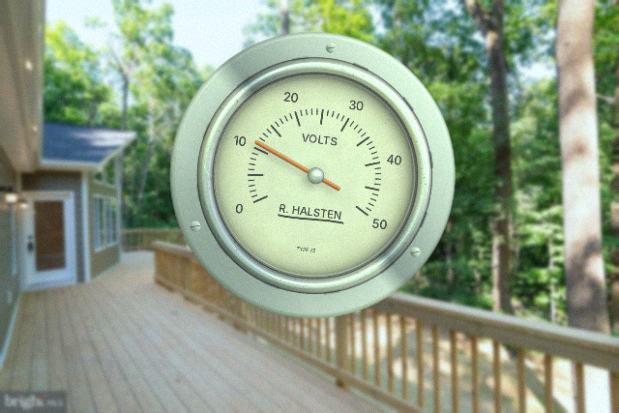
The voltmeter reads 11 V
